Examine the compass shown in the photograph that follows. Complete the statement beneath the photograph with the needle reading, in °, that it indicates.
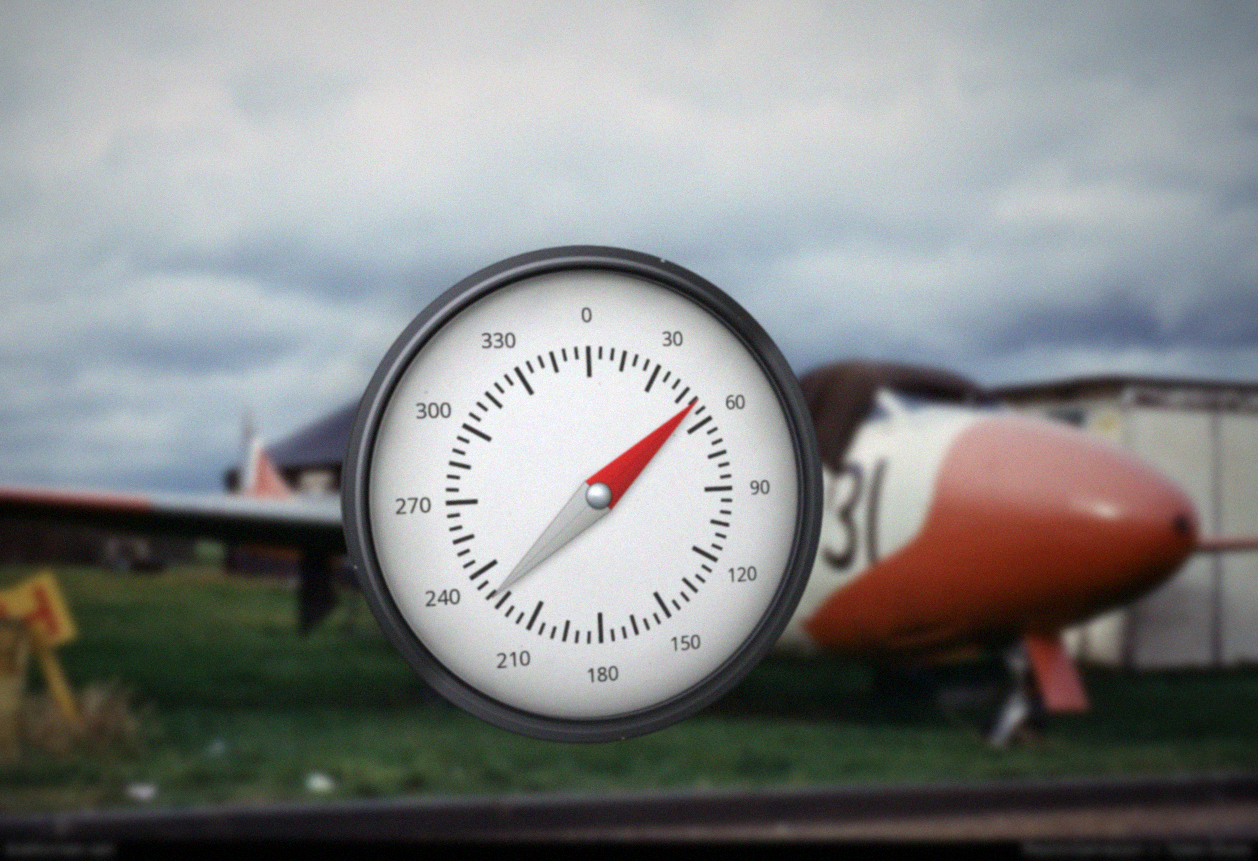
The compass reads 50 °
